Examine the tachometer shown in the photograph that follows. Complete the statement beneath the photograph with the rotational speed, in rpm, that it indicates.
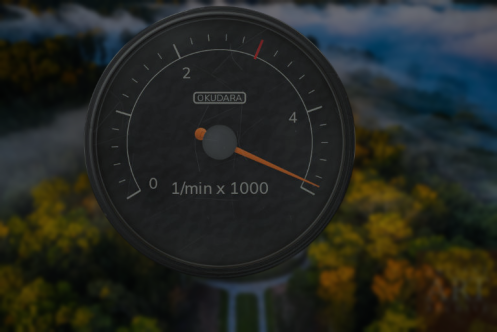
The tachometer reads 4900 rpm
